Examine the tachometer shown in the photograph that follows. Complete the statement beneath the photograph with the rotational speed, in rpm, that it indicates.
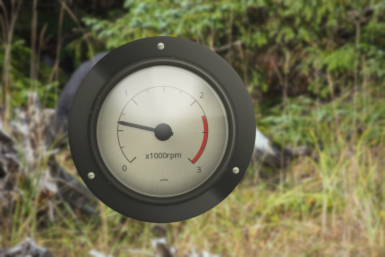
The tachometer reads 625 rpm
